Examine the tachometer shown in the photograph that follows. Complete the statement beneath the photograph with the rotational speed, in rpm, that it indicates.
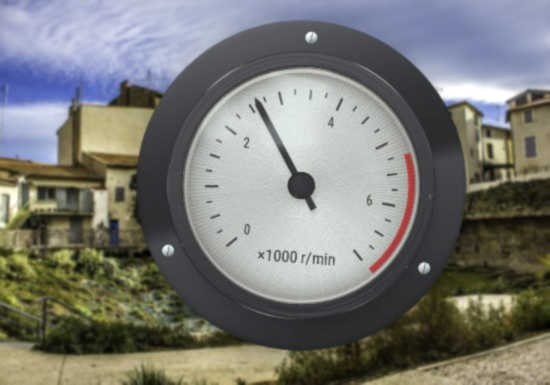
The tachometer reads 2625 rpm
